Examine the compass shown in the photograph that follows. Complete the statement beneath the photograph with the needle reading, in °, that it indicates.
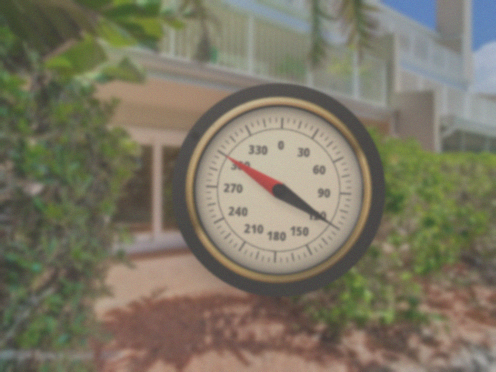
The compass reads 300 °
